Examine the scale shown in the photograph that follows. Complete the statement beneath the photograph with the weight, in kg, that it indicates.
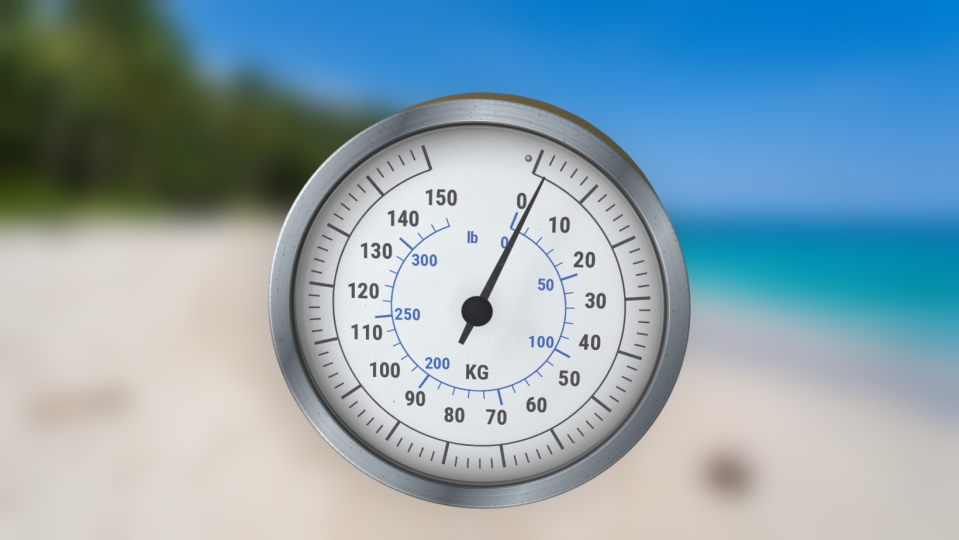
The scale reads 2 kg
